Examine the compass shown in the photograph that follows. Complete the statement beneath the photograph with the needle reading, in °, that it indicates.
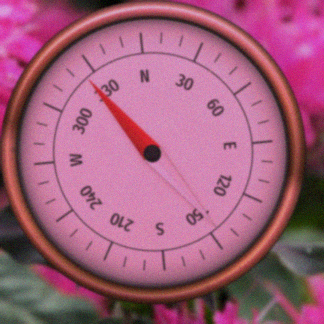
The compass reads 325 °
